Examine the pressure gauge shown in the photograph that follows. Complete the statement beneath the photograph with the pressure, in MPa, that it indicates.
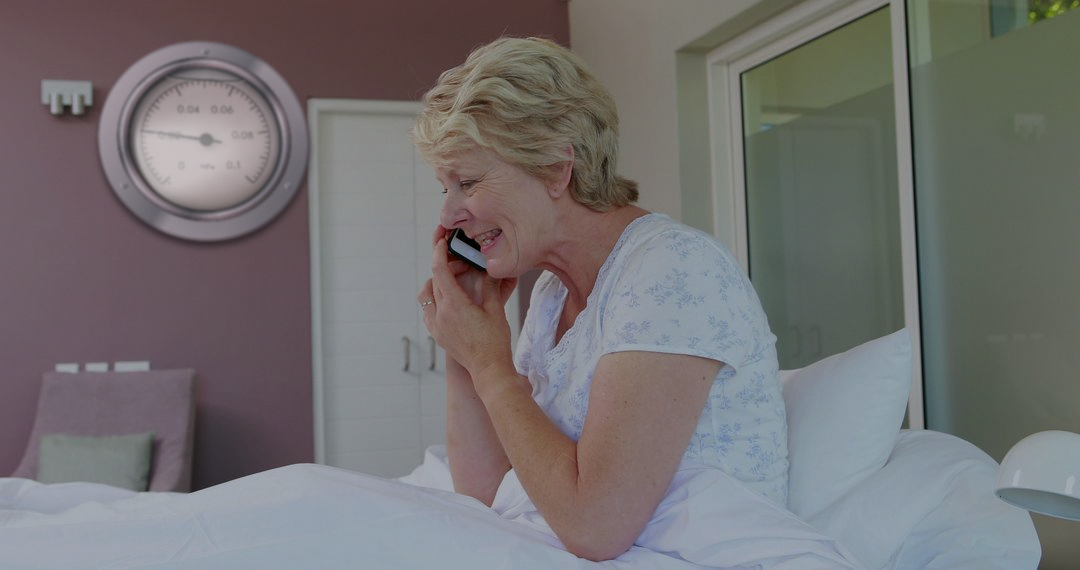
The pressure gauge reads 0.02 MPa
